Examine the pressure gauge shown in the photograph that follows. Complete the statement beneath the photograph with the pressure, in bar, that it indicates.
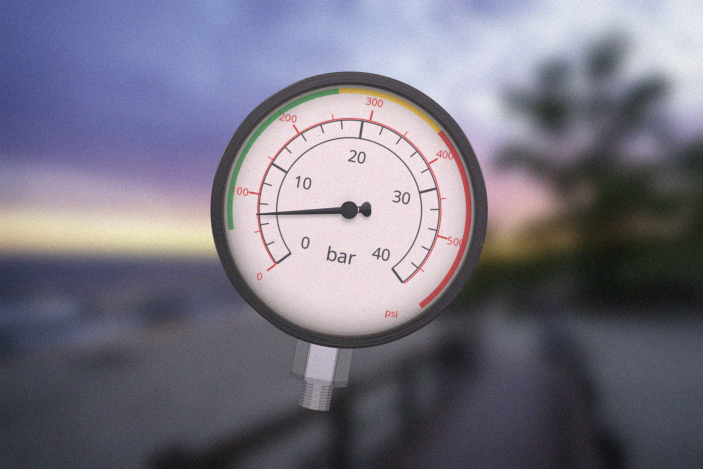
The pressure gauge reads 5 bar
